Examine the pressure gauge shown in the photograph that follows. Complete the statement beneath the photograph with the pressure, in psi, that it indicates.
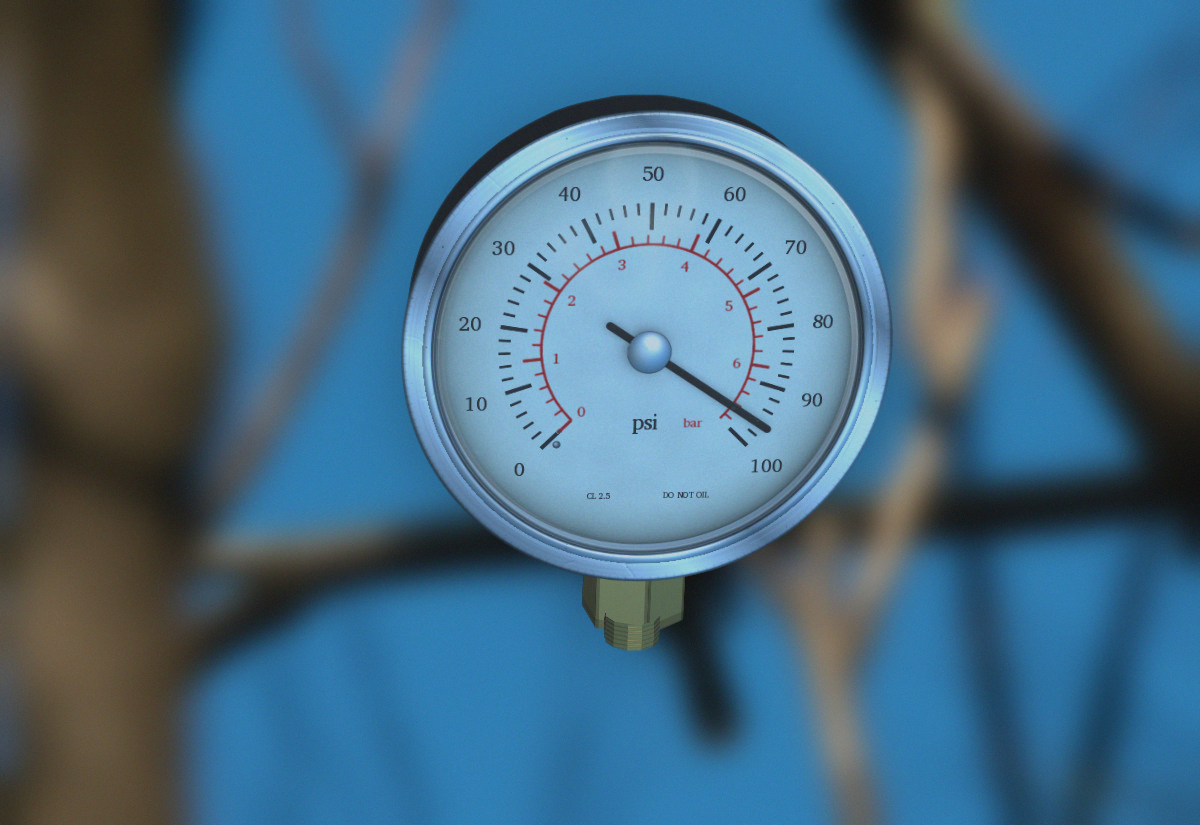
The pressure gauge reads 96 psi
